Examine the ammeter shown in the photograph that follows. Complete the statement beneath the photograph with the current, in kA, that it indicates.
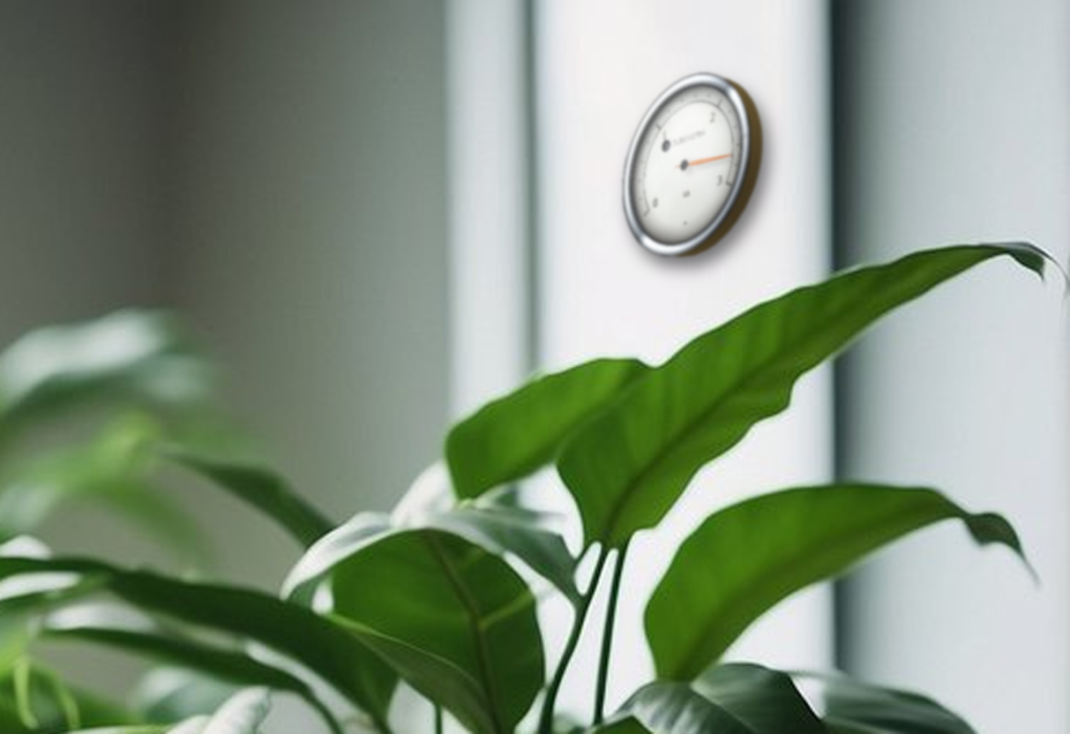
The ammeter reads 2.7 kA
